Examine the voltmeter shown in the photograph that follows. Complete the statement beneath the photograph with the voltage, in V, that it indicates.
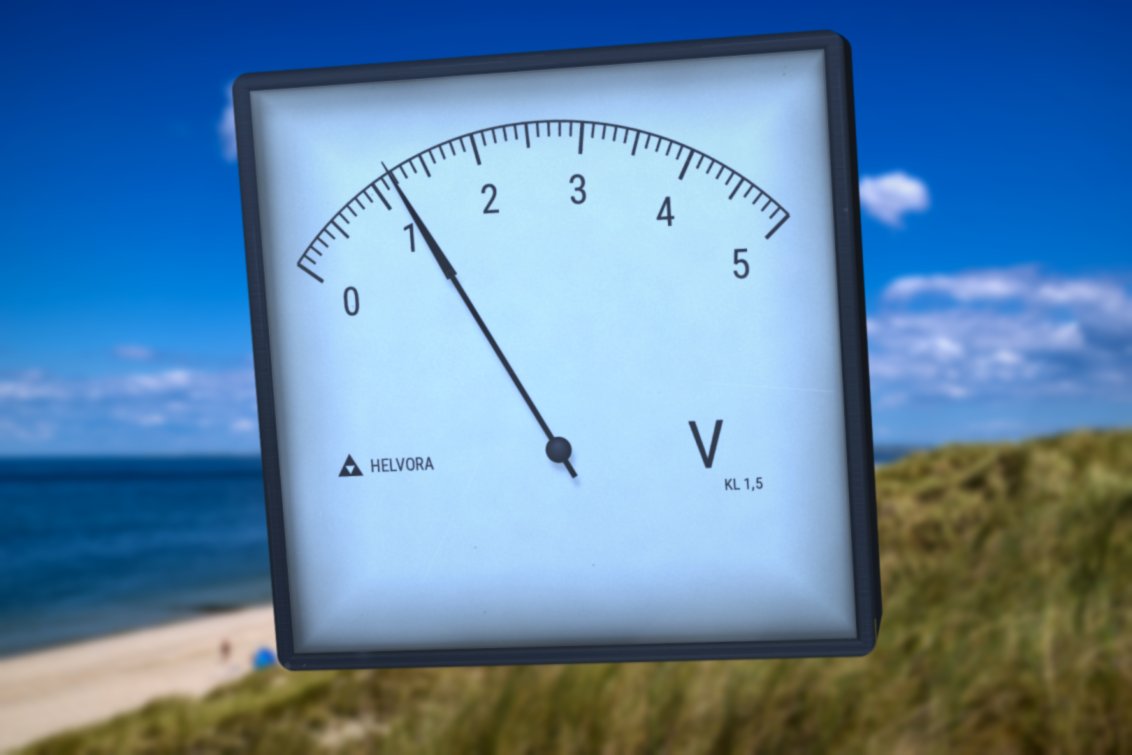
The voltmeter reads 1.2 V
